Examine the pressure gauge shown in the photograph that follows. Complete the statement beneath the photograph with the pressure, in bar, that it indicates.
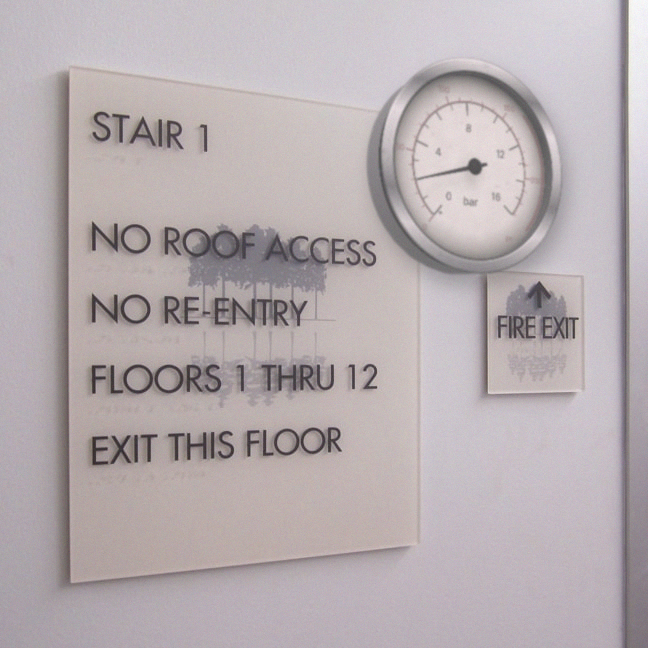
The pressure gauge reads 2 bar
